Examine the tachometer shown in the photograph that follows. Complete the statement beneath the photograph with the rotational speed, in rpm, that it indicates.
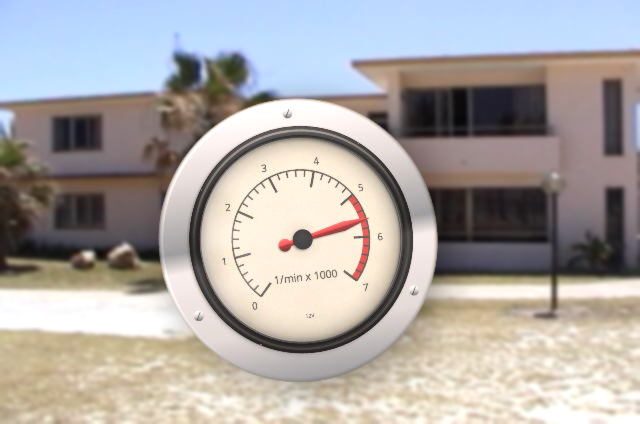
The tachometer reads 5600 rpm
